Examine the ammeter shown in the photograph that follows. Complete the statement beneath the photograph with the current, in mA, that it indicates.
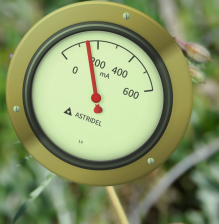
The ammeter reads 150 mA
